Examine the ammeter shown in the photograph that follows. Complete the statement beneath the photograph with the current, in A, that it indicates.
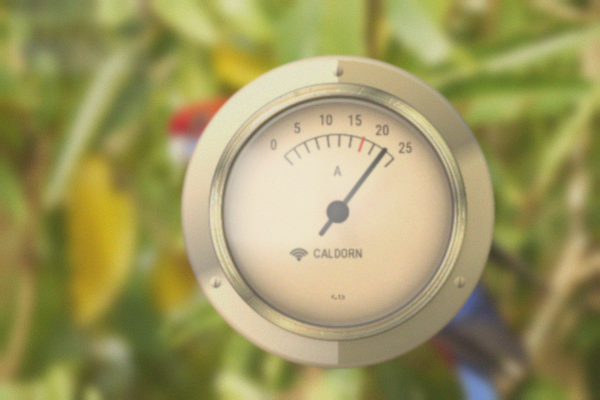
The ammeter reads 22.5 A
